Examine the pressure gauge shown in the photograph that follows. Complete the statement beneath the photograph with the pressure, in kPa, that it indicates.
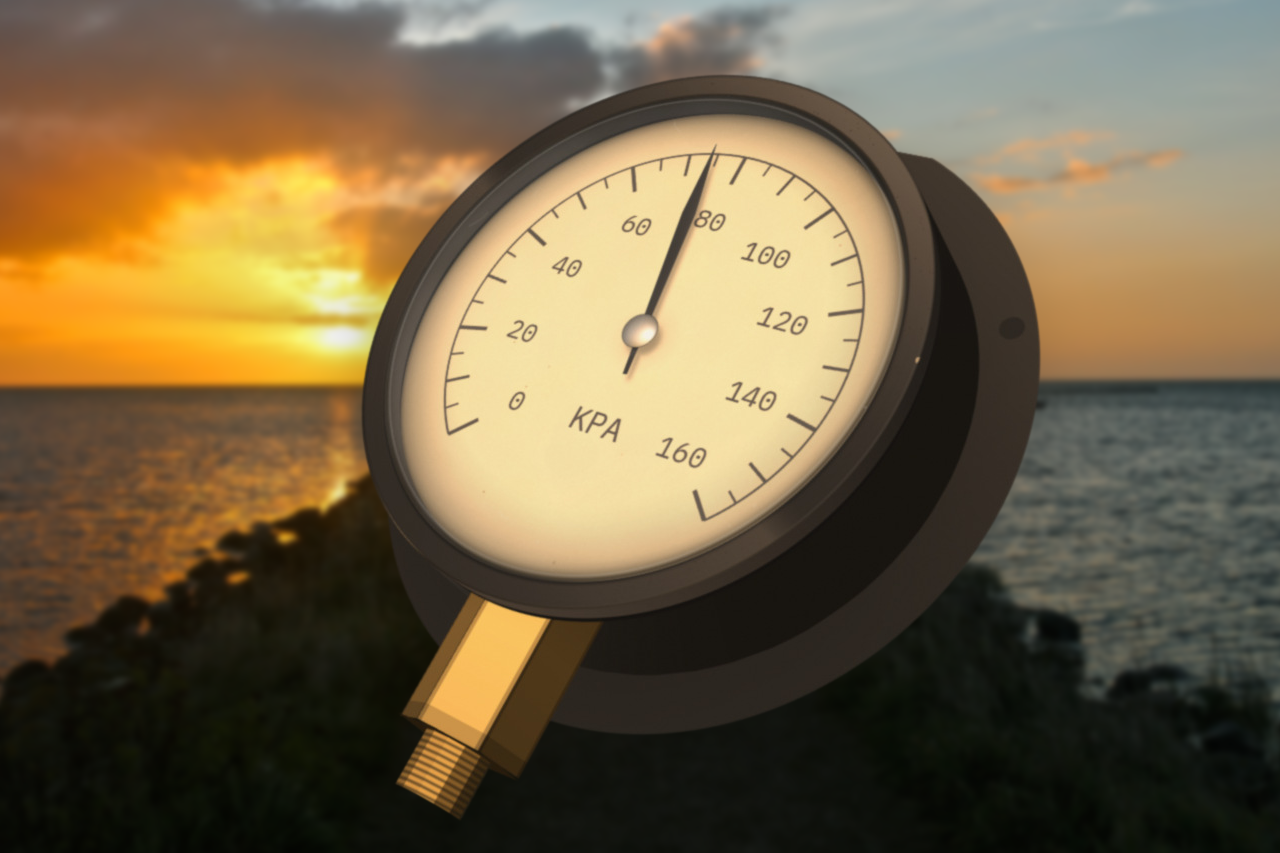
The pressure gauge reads 75 kPa
